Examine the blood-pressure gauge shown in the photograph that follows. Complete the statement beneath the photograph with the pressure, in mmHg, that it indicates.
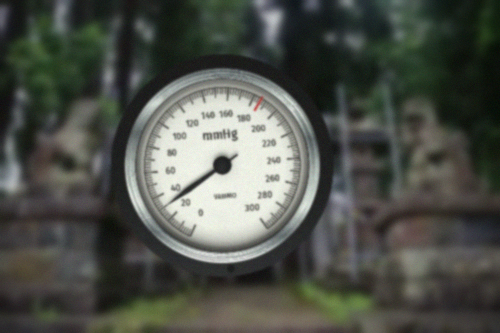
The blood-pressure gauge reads 30 mmHg
